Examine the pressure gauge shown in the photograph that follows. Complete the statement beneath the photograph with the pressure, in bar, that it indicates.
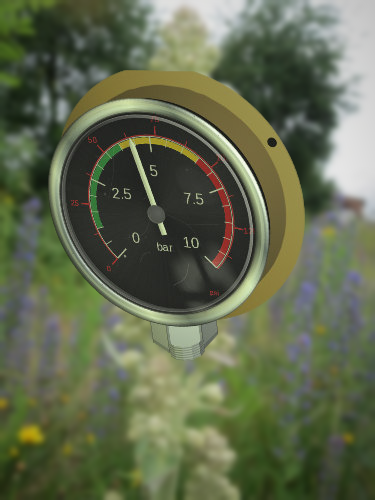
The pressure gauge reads 4.5 bar
